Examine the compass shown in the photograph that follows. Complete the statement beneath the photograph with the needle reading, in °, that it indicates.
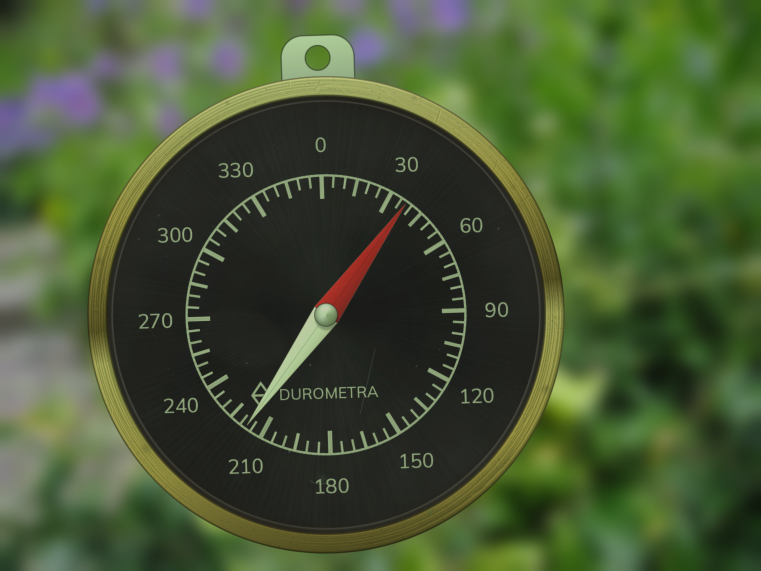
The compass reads 37.5 °
